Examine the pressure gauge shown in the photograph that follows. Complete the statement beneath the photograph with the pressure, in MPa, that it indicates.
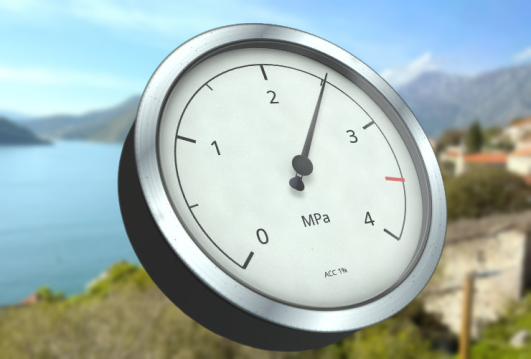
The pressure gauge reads 2.5 MPa
